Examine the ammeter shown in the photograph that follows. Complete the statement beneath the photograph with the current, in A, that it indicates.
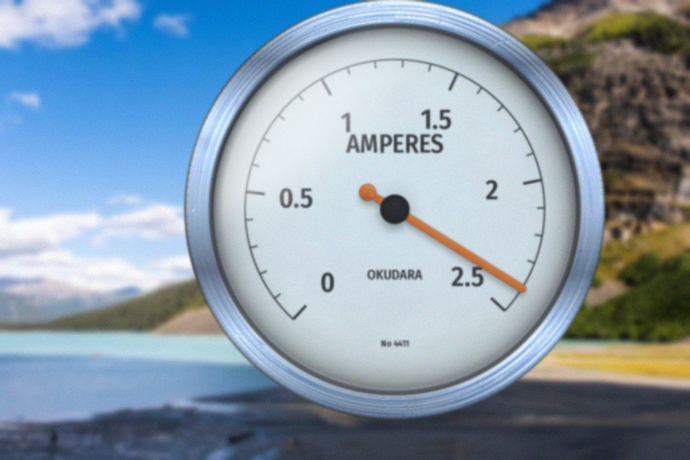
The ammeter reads 2.4 A
